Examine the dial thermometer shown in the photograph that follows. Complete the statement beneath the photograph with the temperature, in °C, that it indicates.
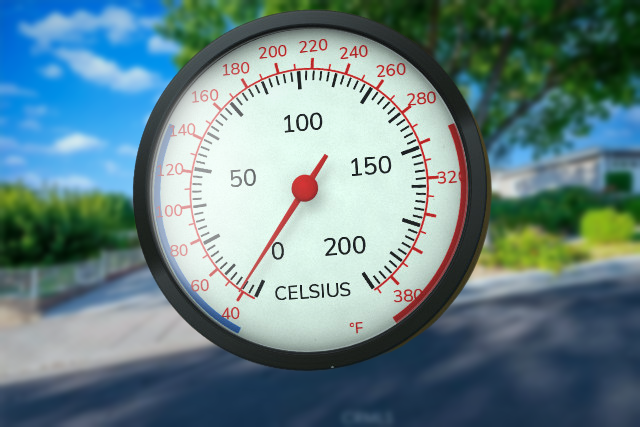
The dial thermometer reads 5 °C
